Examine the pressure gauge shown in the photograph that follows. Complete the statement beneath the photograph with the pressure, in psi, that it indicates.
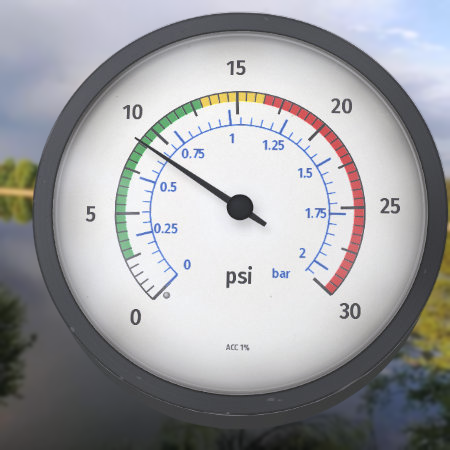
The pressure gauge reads 9 psi
